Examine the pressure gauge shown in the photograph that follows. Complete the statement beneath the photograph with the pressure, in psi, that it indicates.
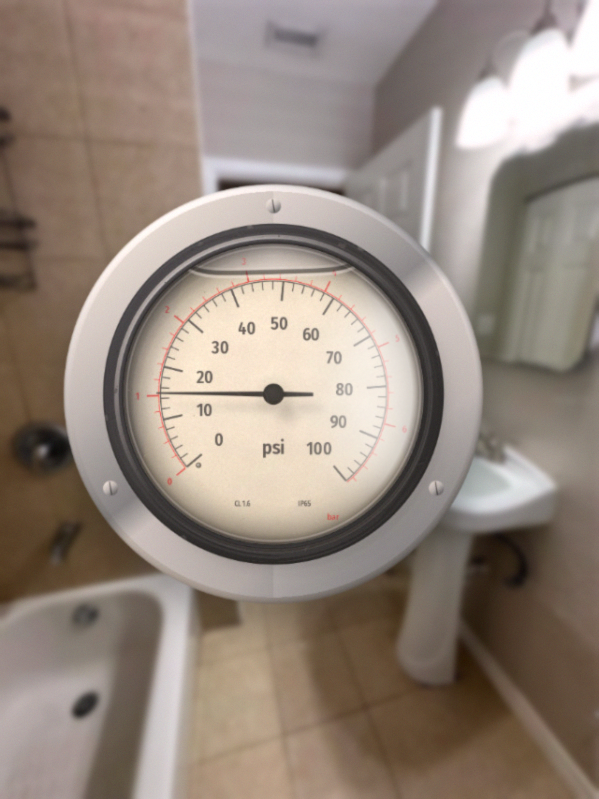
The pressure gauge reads 15 psi
